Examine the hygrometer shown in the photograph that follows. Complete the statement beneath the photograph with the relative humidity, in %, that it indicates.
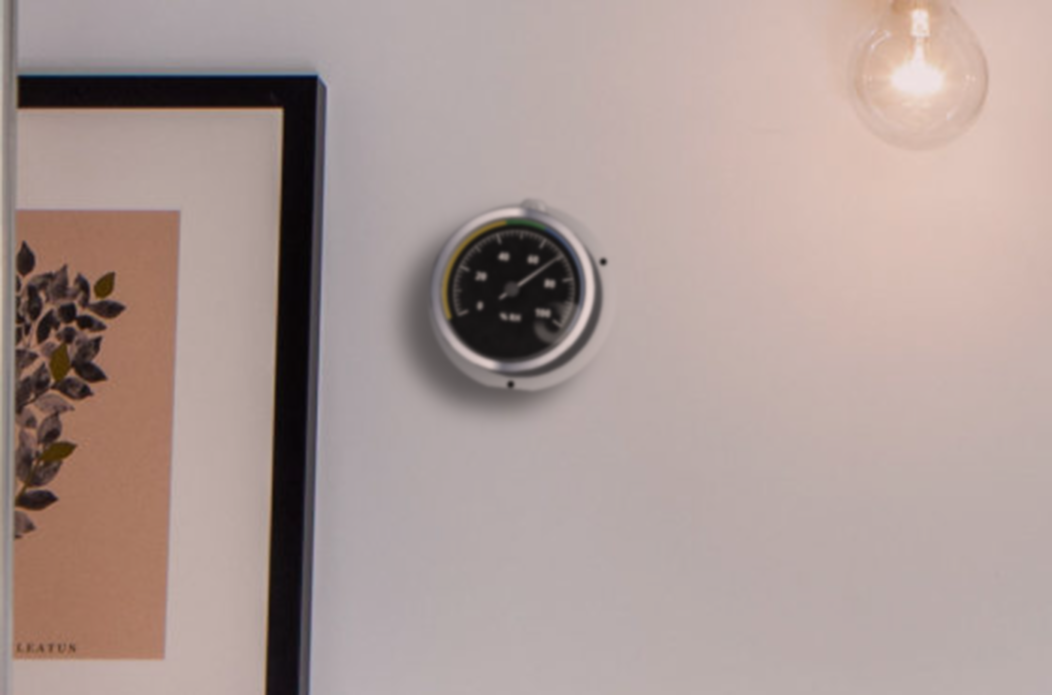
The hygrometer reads 70 %
